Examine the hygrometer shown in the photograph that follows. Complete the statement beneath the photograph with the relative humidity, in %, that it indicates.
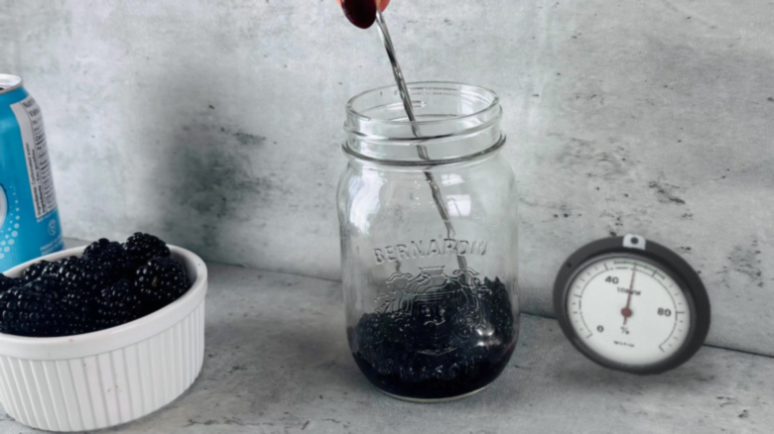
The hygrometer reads 52 %
